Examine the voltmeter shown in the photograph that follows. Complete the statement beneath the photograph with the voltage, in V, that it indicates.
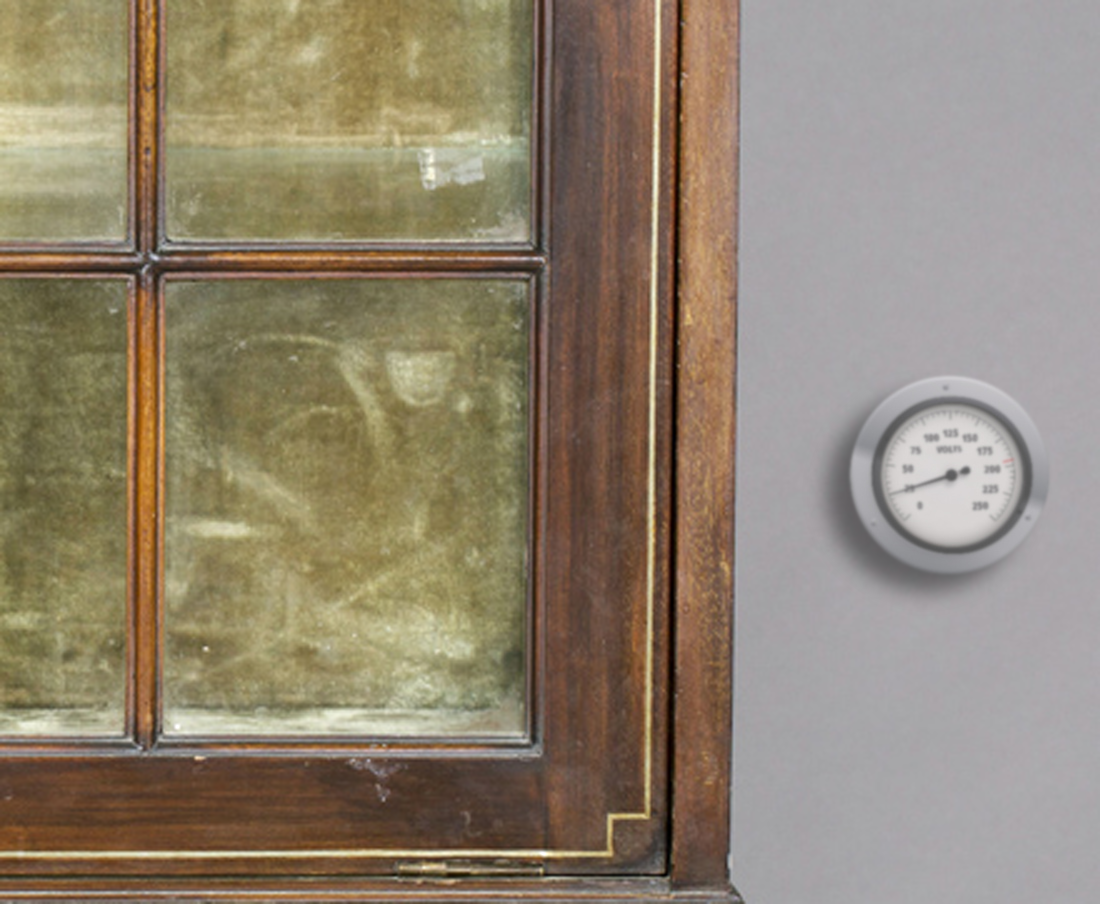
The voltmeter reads 25 V
